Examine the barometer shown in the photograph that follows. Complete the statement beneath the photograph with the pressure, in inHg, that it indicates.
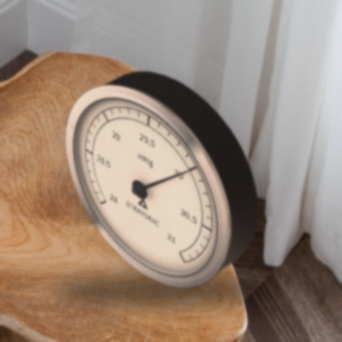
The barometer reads 30 inHg
